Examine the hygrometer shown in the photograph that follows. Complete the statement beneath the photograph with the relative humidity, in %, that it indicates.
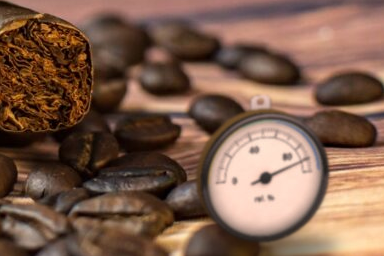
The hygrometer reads 90 %
